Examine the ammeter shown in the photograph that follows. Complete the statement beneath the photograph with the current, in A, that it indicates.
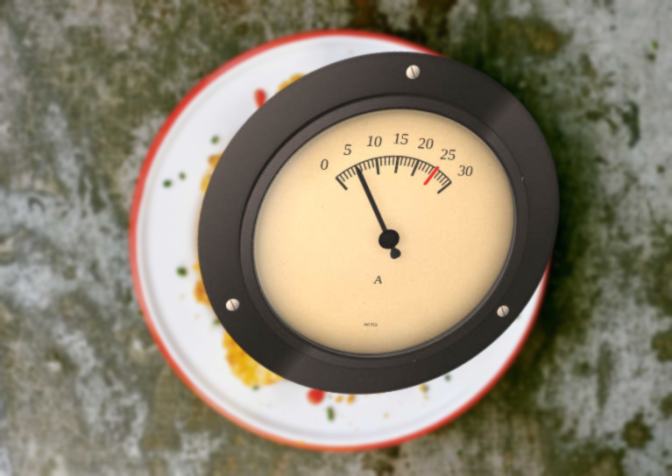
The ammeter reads 5 A
